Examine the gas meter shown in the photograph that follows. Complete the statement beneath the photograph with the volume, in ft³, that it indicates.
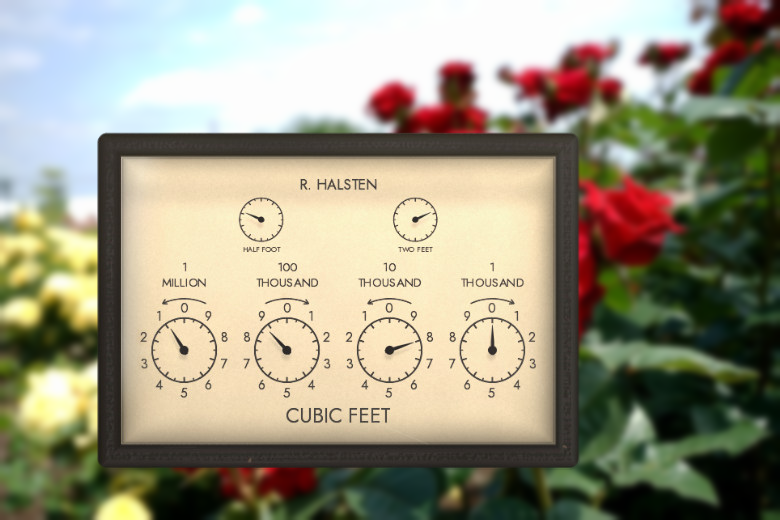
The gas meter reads 88000 ft³
